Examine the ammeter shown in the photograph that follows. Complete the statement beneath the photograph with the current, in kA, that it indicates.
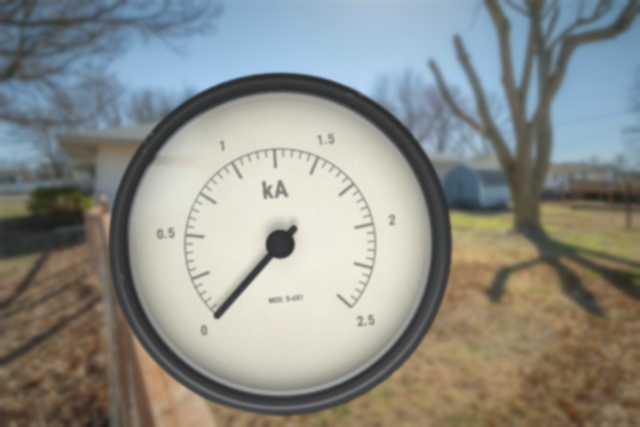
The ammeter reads 0 kA
